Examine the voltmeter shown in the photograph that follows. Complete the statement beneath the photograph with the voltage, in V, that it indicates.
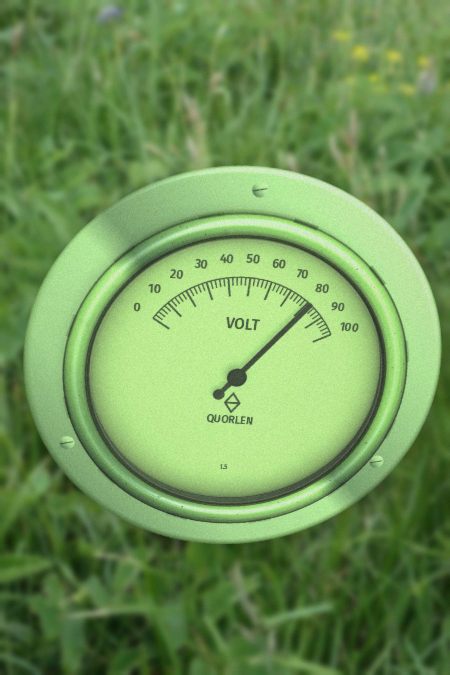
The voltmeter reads 80 V
